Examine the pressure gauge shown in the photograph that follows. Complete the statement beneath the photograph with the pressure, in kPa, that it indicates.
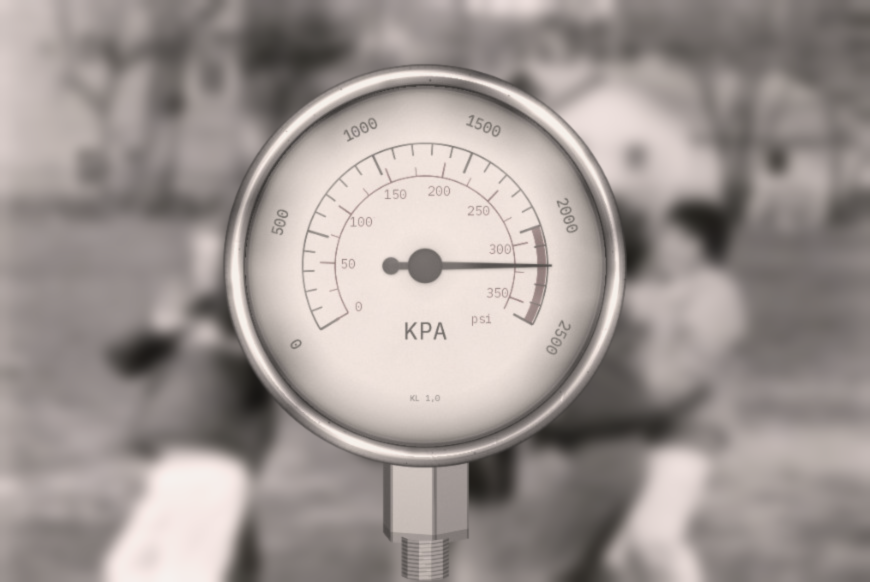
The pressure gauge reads 2200 kPa
